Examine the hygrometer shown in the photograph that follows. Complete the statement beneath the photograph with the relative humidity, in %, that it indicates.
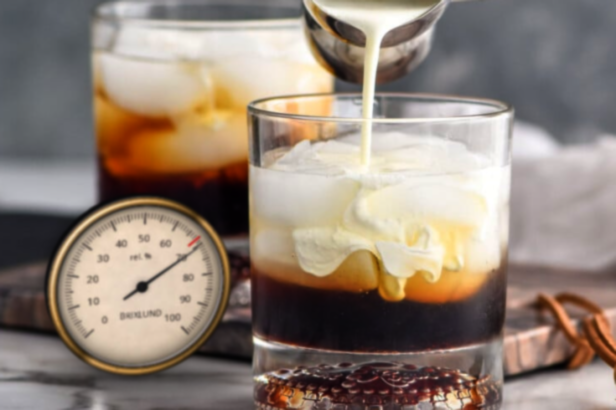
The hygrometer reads 70 %
